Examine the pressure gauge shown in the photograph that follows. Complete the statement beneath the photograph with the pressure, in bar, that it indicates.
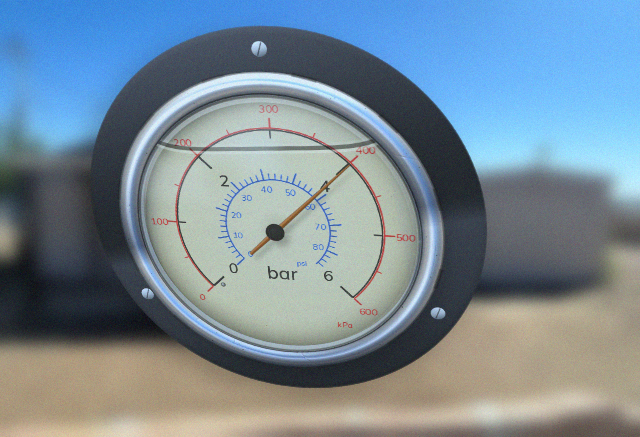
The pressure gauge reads 4 bar
